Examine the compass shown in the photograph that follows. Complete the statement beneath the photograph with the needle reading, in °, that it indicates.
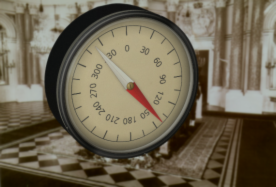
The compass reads 142.5 °
